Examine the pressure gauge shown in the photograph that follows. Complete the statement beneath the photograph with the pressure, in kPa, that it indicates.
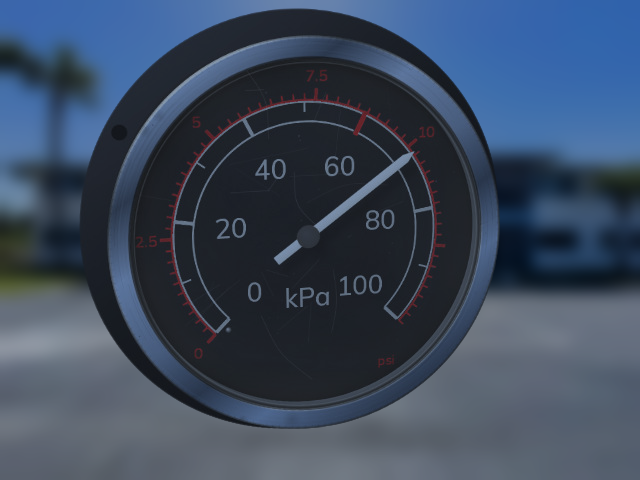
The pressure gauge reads 70 kPa
